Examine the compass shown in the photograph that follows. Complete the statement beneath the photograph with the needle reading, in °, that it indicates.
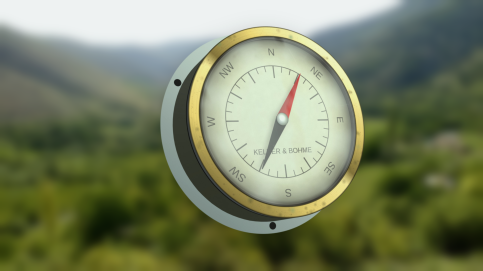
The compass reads 30 °
